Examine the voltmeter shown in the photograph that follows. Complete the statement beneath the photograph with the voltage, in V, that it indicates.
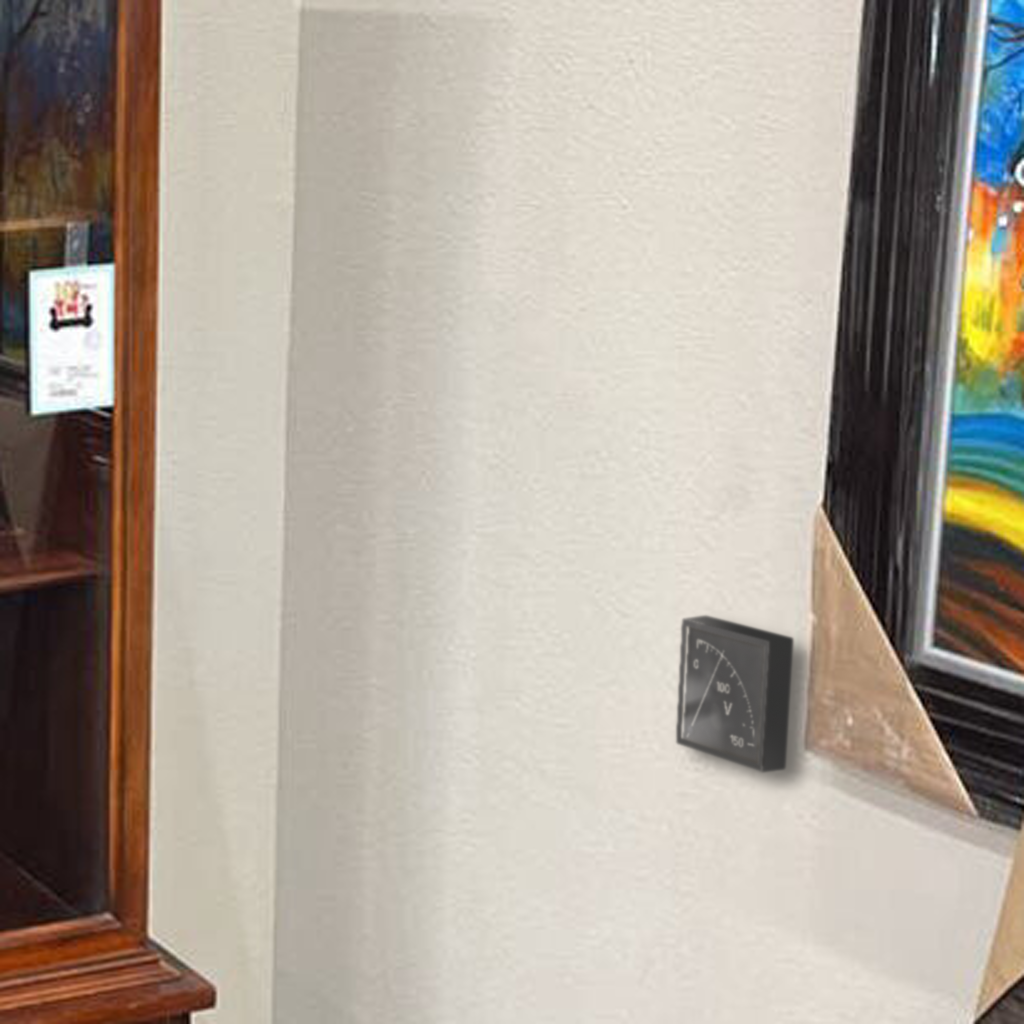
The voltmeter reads 80 V
